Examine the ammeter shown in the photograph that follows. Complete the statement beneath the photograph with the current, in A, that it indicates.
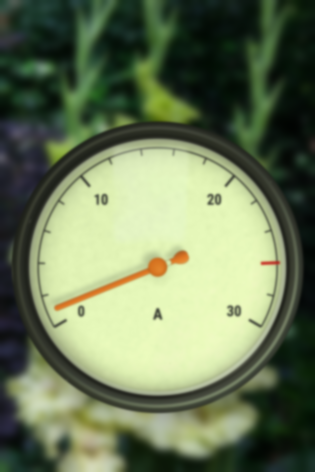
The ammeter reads 1 A
